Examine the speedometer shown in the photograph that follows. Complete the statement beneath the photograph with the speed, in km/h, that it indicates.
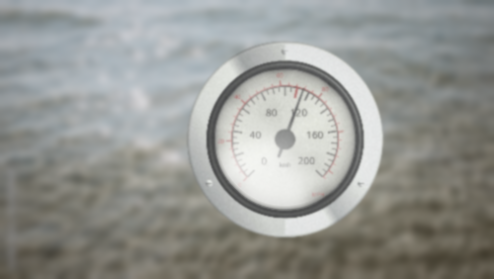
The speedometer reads 115 km/h
